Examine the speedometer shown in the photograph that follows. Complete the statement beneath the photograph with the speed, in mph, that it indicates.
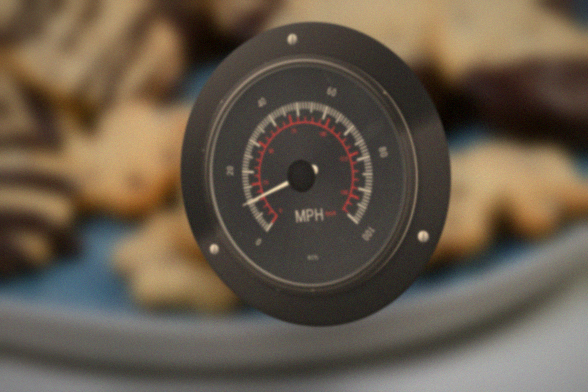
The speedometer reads 10 mph
